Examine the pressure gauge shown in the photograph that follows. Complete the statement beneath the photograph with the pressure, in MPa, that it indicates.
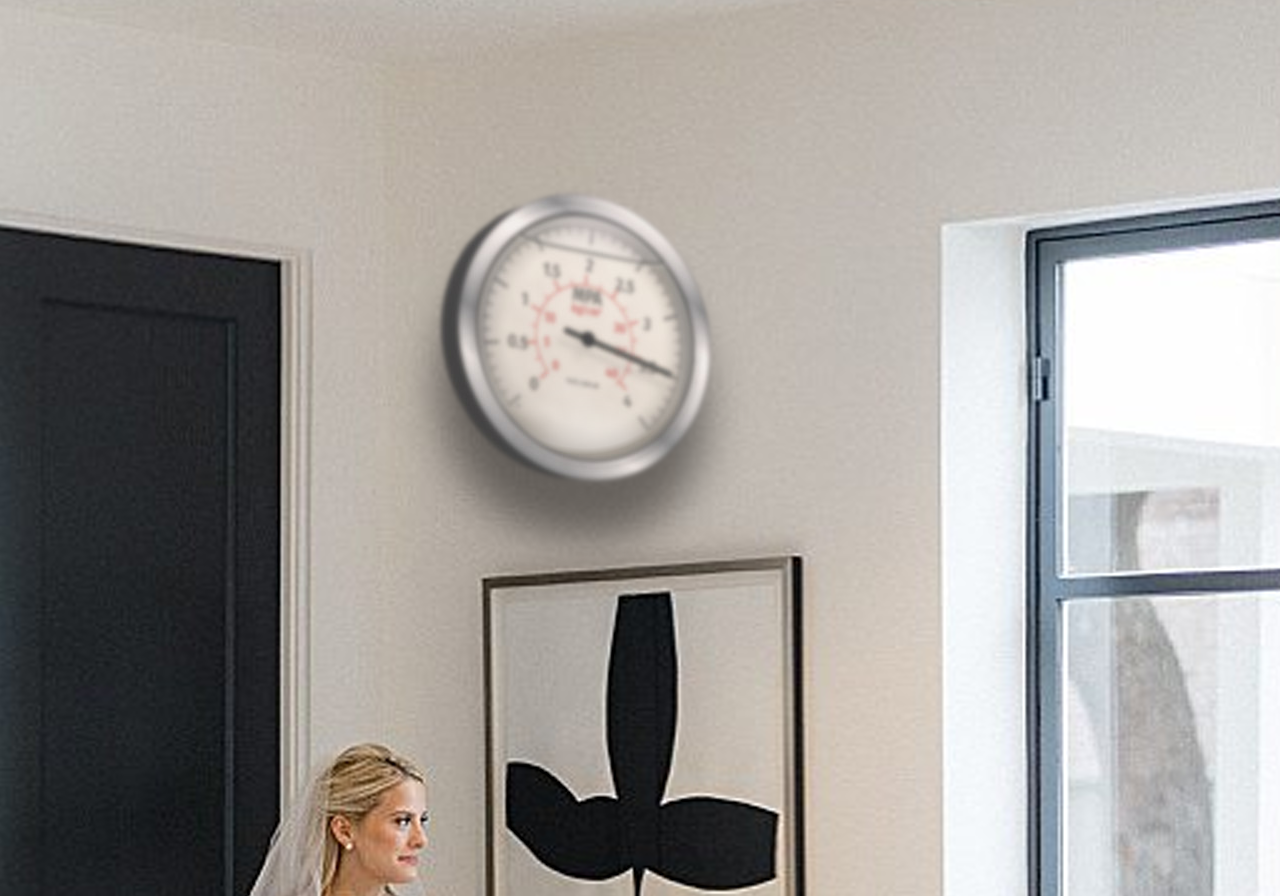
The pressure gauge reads 3.5 MPa
